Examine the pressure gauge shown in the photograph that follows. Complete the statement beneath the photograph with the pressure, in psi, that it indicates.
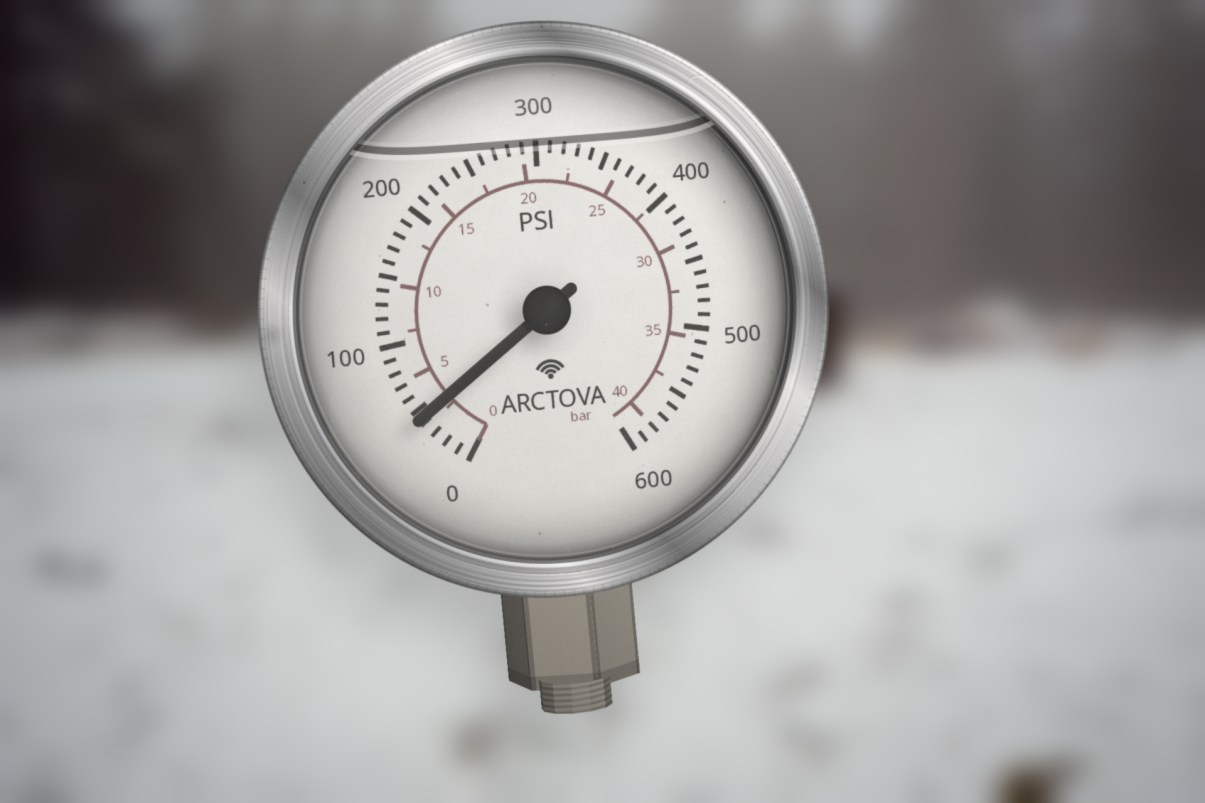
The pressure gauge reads 45 psi
